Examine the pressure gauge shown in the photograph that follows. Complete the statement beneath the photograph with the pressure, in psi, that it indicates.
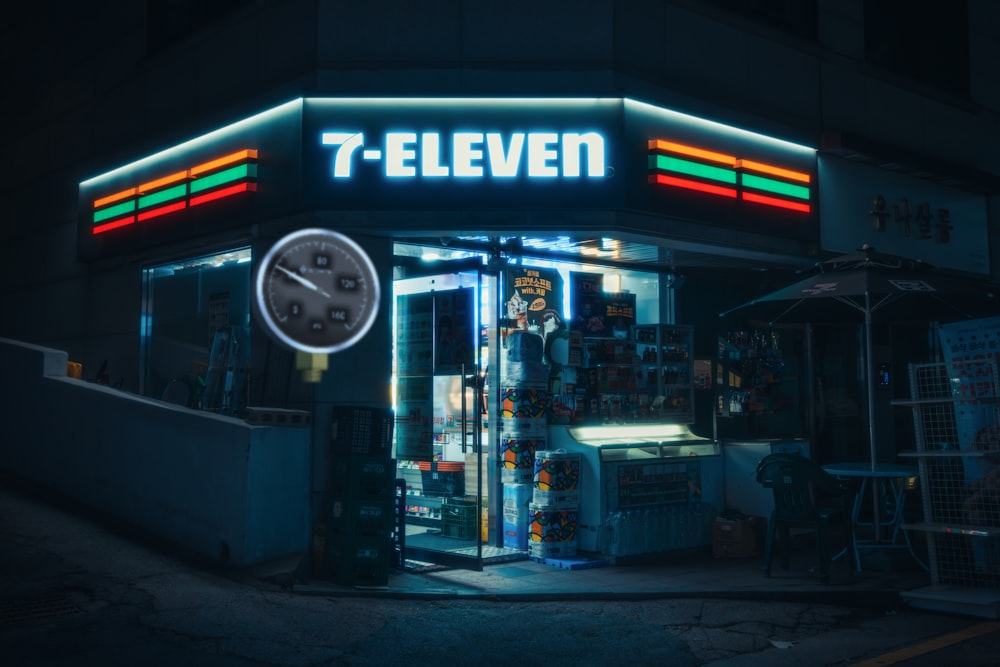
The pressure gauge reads 40 psi
